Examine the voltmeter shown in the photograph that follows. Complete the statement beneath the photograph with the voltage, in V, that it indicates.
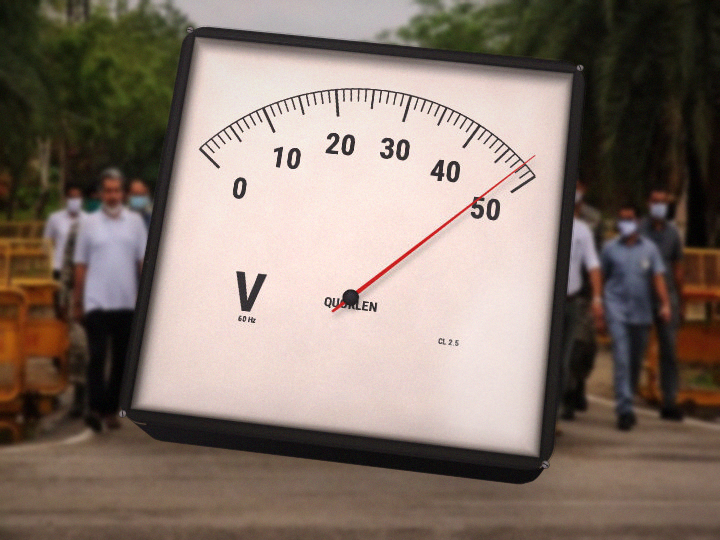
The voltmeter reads 48 V
